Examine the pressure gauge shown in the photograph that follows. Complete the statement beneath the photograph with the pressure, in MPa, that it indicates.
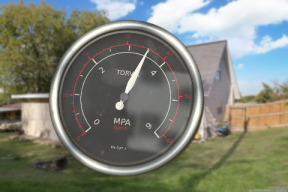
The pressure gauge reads 3.5 MPa
